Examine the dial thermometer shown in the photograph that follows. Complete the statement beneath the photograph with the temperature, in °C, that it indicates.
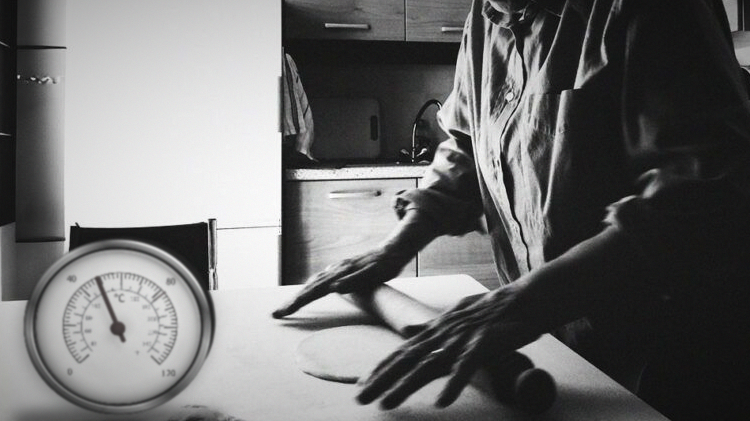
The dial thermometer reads 50 °C
